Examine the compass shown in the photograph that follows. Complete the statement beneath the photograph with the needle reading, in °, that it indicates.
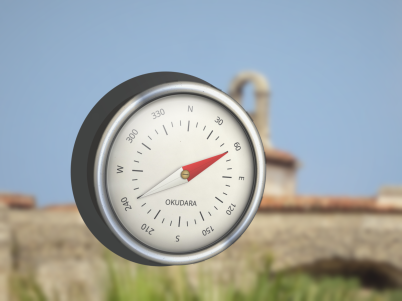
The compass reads 60 °
